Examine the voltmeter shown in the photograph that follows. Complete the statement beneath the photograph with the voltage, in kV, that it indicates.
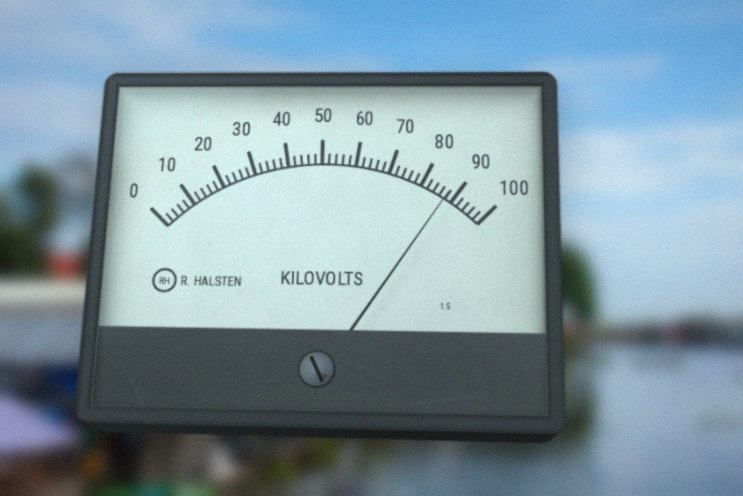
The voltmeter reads 88 kV
